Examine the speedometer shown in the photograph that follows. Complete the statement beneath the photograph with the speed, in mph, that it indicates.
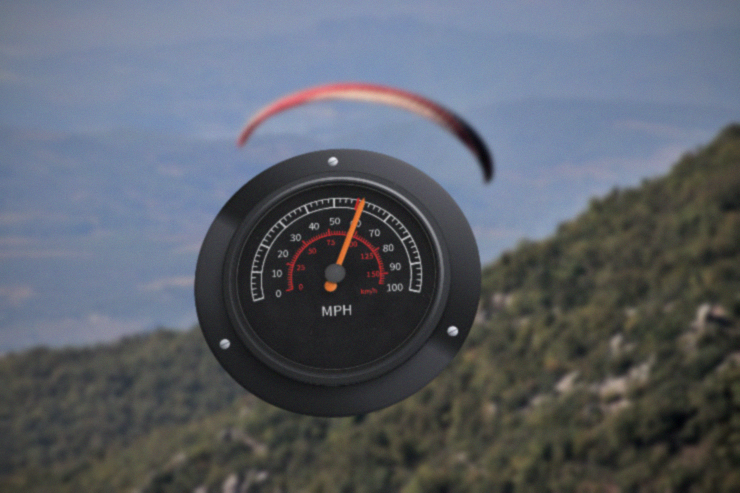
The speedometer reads 60 mph
